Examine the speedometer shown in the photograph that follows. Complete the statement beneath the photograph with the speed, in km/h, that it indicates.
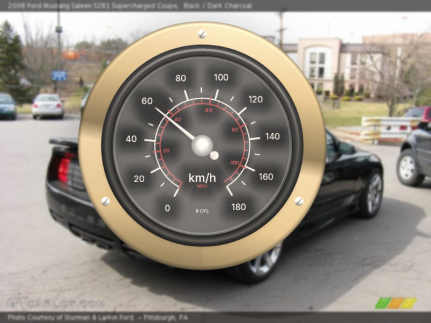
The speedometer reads 60 km/h
